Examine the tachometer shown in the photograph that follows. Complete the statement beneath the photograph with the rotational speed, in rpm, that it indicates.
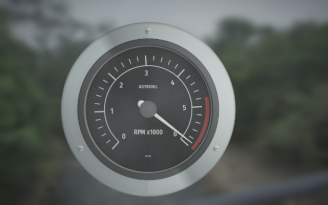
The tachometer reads 5900 rpm
